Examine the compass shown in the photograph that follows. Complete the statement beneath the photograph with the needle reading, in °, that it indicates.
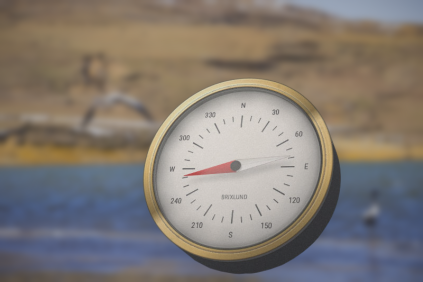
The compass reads 260 °
